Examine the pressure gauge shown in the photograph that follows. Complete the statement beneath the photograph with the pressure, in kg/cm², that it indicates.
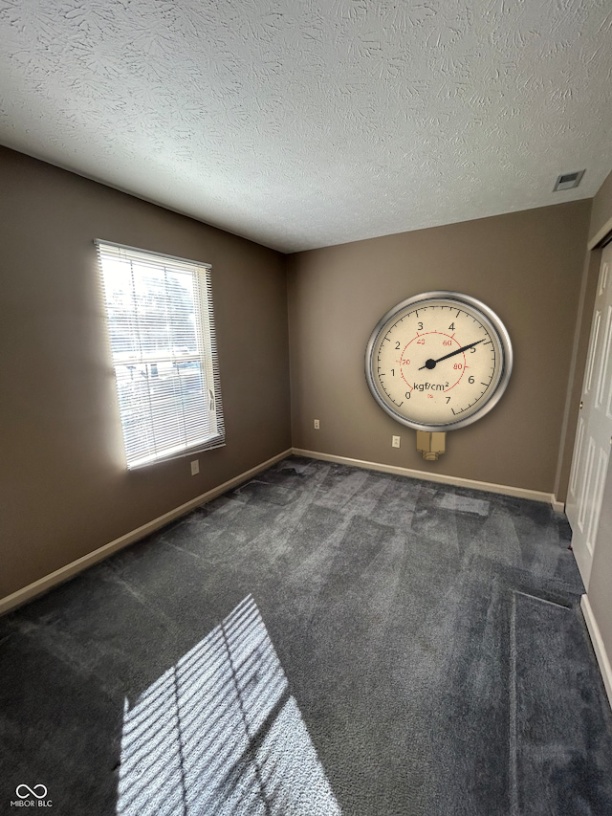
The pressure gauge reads 4.9 kg/cm²
